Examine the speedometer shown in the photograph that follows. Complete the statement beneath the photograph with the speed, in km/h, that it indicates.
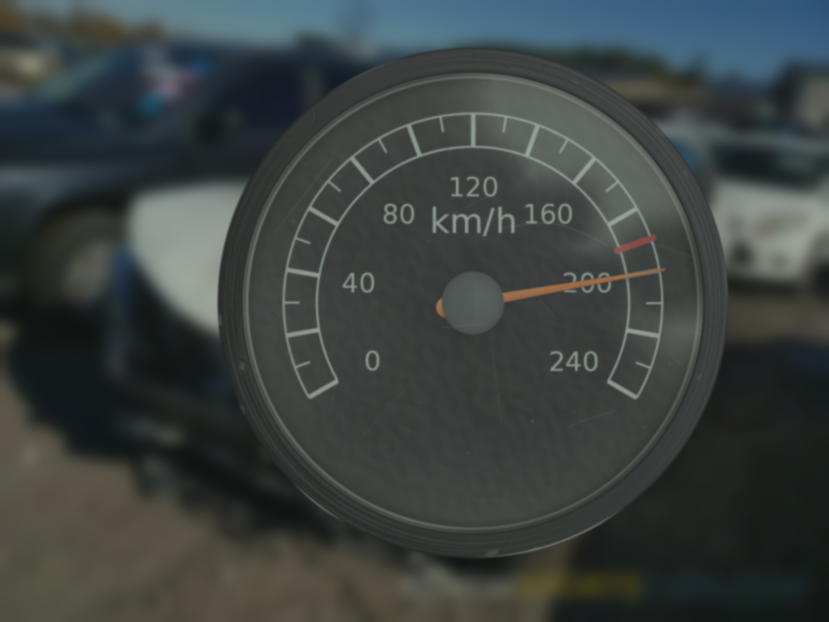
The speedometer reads 200 km/h
